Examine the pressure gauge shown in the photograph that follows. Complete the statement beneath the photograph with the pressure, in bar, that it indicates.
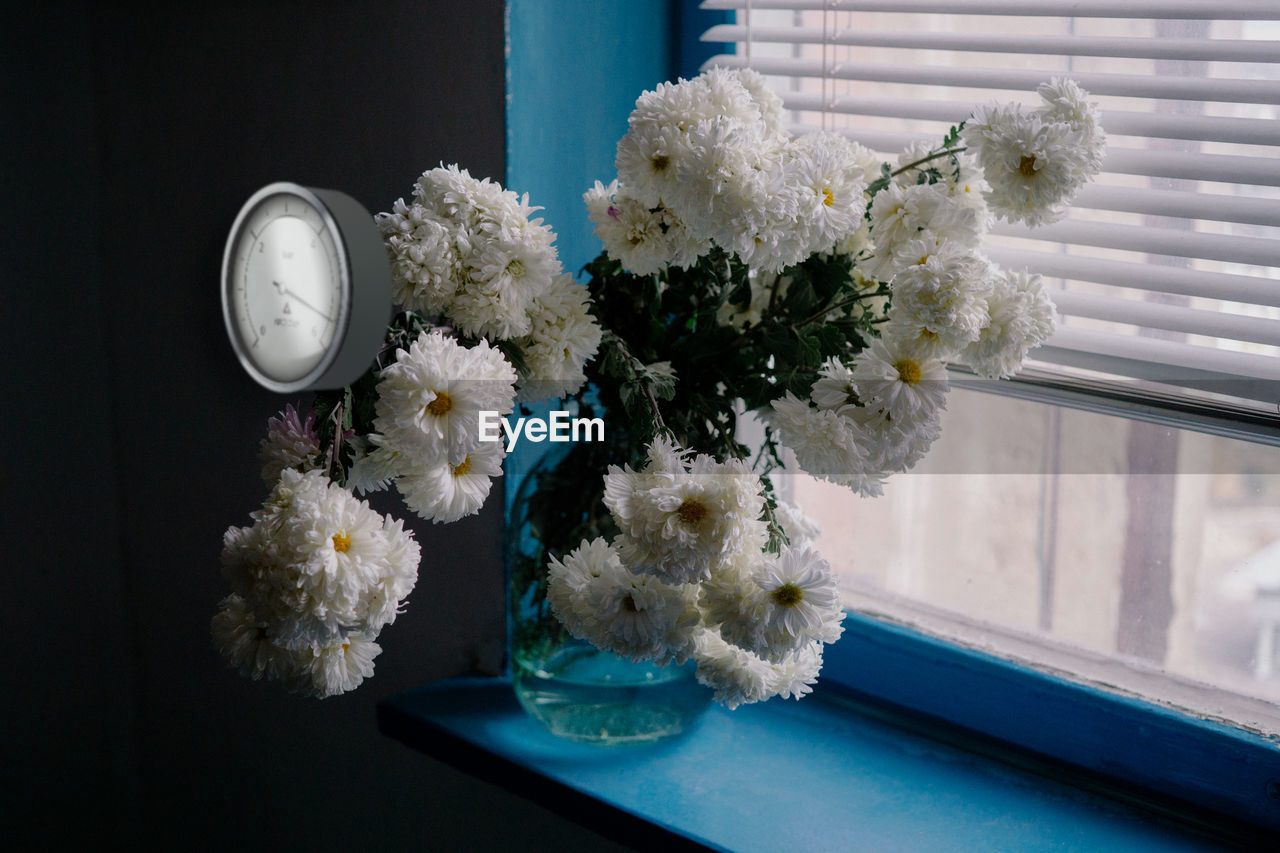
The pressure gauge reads 5.5 bar
